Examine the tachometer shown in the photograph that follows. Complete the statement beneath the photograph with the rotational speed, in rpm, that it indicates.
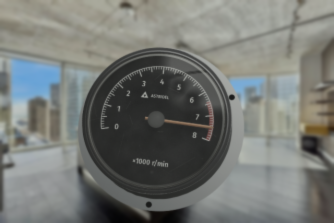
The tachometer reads 7500 rpm
